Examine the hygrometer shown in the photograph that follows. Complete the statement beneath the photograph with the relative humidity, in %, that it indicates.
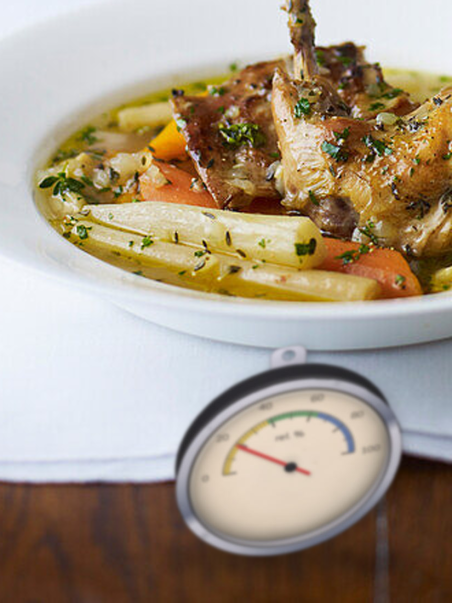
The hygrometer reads 20 %
